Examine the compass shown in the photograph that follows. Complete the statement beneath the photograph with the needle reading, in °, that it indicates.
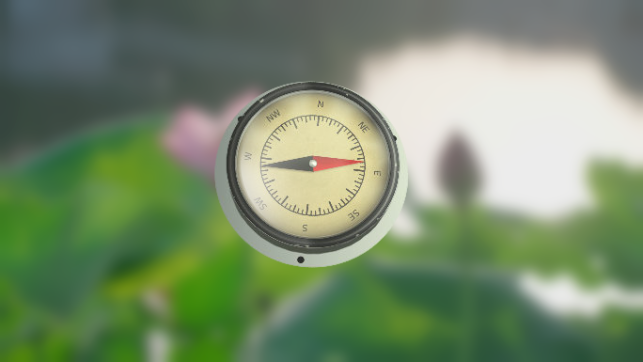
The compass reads 80 °
